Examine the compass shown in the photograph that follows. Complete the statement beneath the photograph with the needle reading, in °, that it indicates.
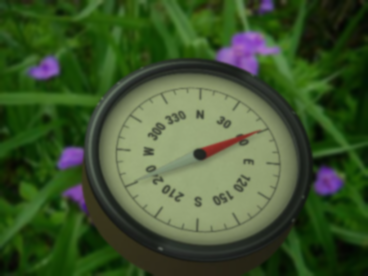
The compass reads 60 °
